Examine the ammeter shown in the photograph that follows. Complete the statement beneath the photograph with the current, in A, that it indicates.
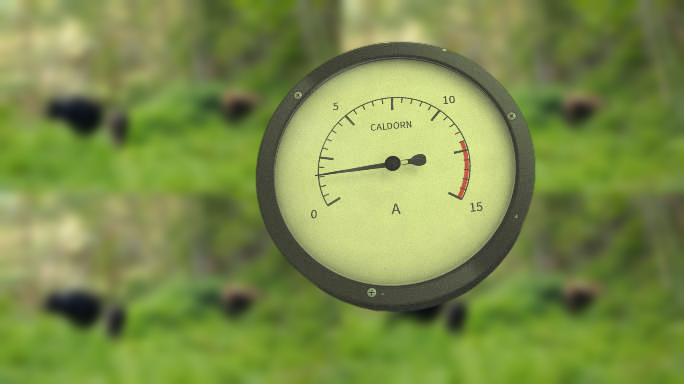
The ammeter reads 1.5 A
